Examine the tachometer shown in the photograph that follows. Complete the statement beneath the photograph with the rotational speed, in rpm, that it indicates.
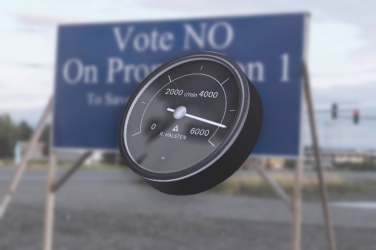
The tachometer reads 5500 rpm
